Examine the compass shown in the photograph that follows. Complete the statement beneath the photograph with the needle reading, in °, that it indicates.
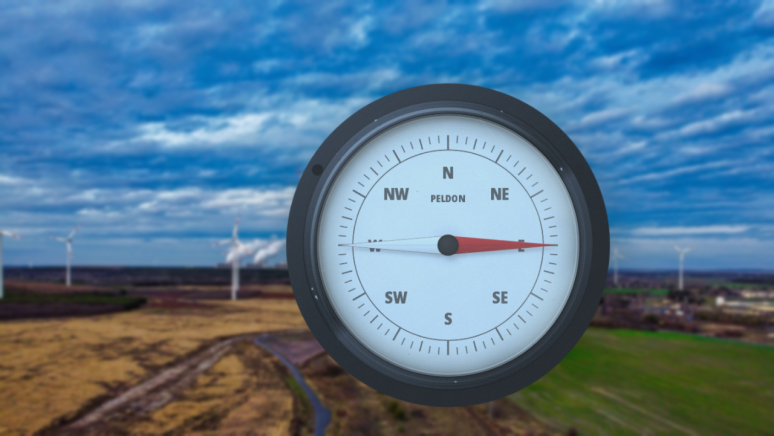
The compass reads 90 °
